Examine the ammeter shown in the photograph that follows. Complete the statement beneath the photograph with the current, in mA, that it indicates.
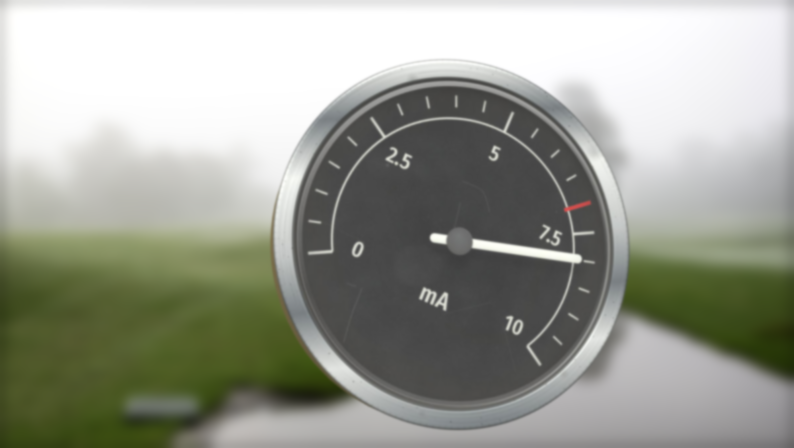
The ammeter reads 8 mA
